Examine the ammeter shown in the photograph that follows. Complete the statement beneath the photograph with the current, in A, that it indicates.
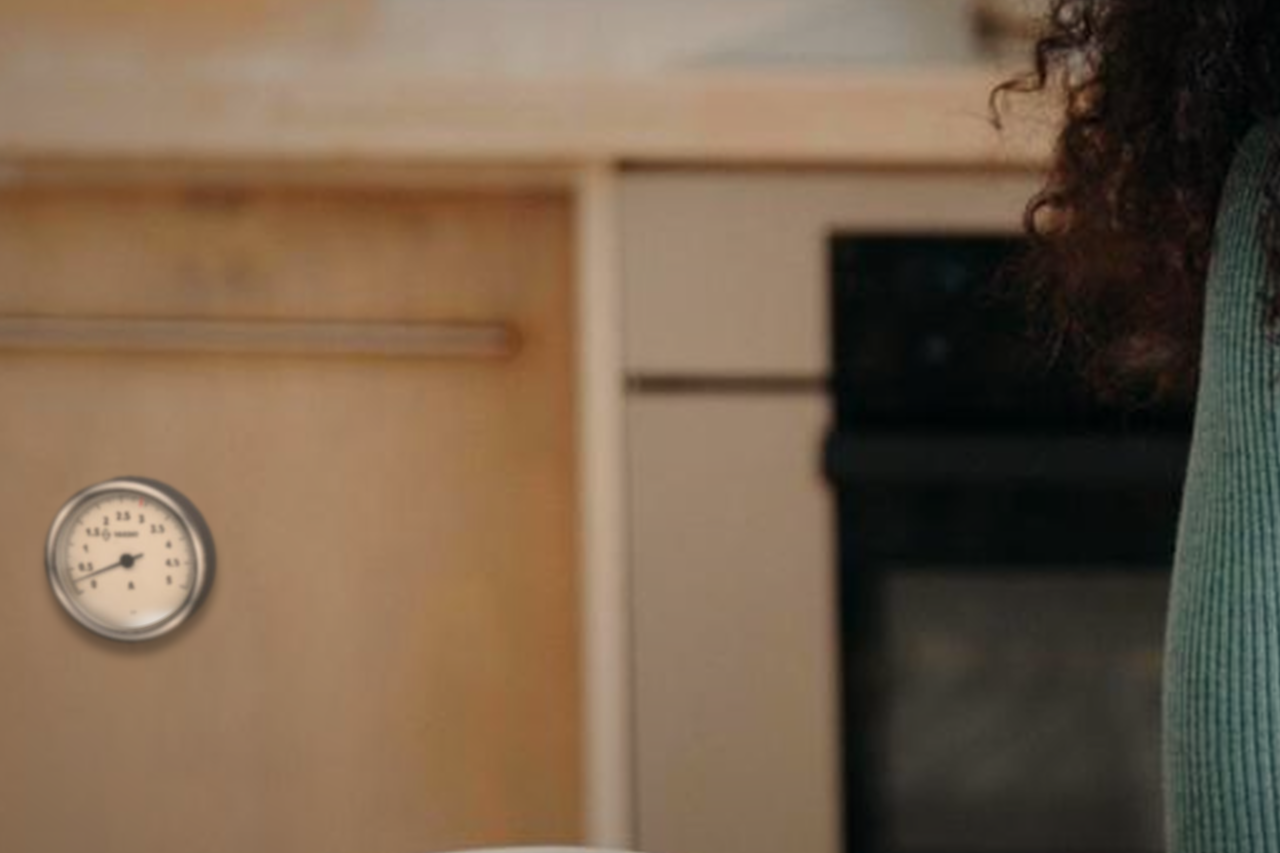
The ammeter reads 0.25 A
